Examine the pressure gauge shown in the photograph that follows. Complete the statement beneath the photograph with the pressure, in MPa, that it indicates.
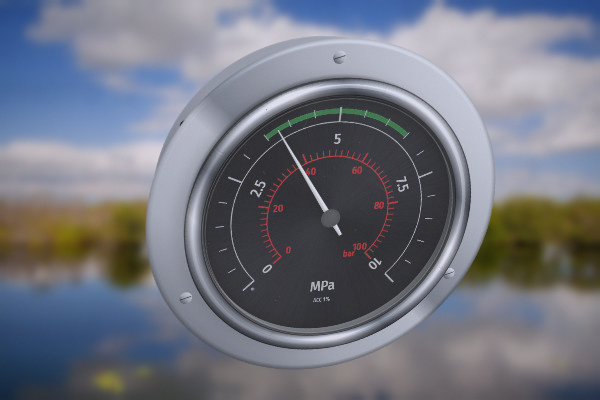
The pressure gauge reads 3.75 MPa
